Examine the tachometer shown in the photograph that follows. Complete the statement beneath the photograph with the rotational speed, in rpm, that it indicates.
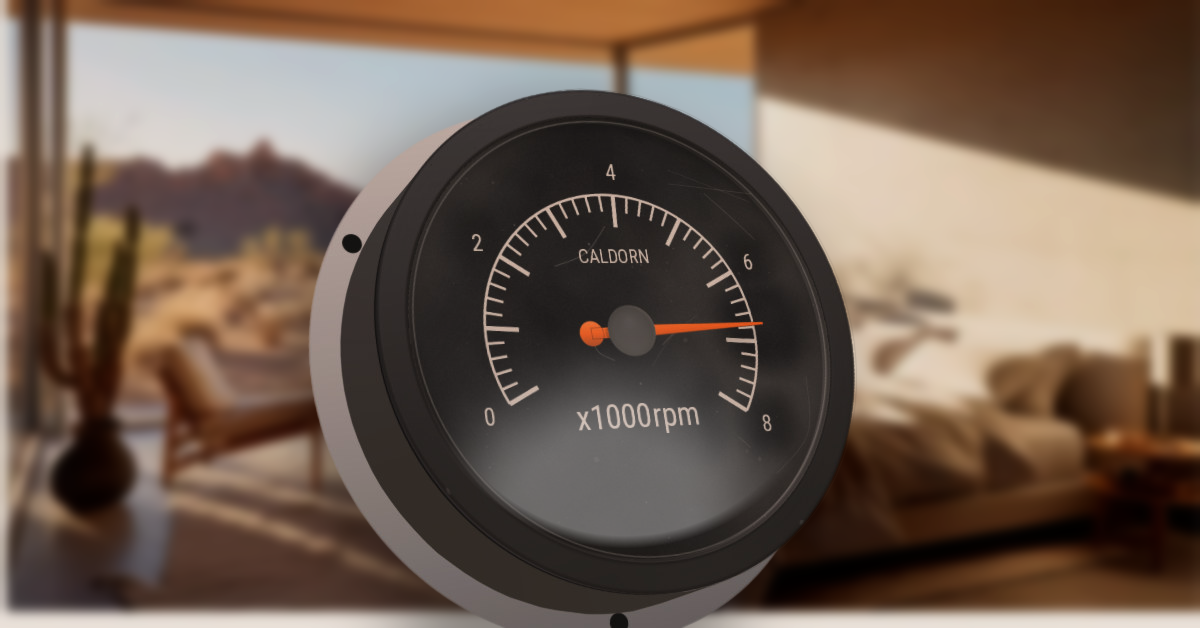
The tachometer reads 6800 rpm
